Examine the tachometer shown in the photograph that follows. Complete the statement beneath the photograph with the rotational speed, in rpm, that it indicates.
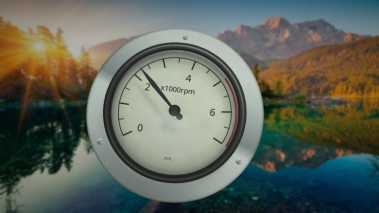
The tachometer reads 2250 rpm
